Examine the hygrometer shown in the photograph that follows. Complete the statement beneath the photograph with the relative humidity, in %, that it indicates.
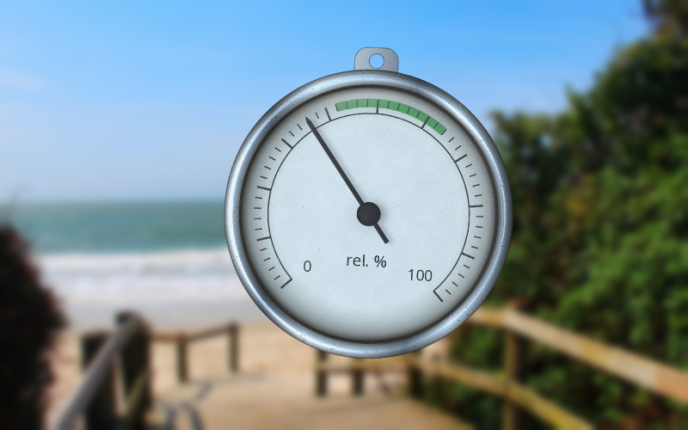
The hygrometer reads 36 %
